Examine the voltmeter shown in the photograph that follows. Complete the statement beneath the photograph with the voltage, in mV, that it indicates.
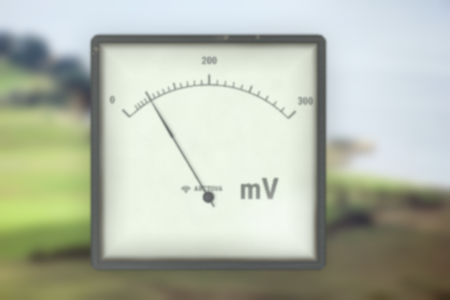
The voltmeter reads 100 mV
